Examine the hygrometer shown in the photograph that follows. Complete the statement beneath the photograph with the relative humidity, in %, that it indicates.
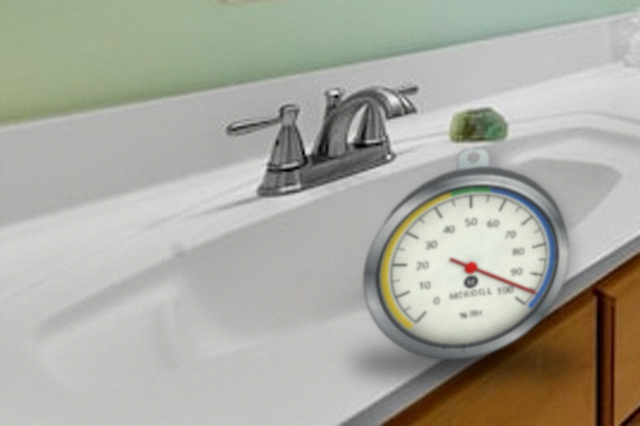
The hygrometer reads 95 %
